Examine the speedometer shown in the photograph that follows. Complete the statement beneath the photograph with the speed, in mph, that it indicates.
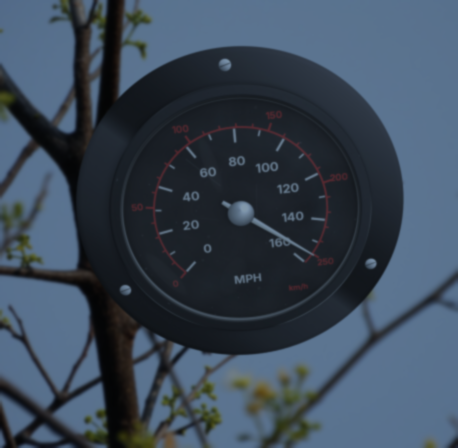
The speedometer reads 155 mph
